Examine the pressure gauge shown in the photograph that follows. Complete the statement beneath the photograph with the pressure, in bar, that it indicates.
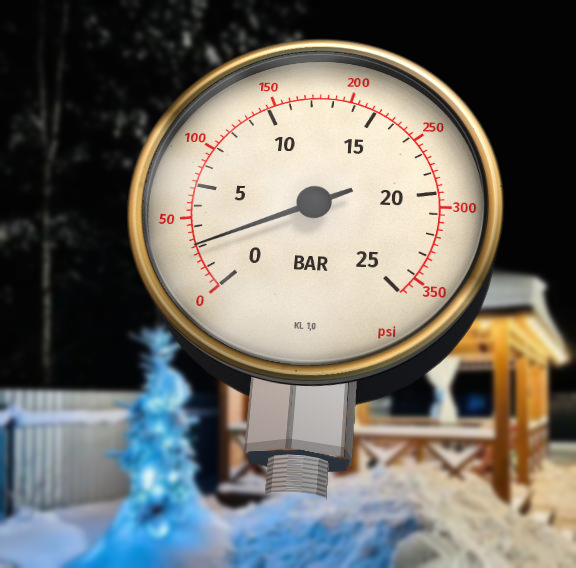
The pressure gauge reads 2 bar
